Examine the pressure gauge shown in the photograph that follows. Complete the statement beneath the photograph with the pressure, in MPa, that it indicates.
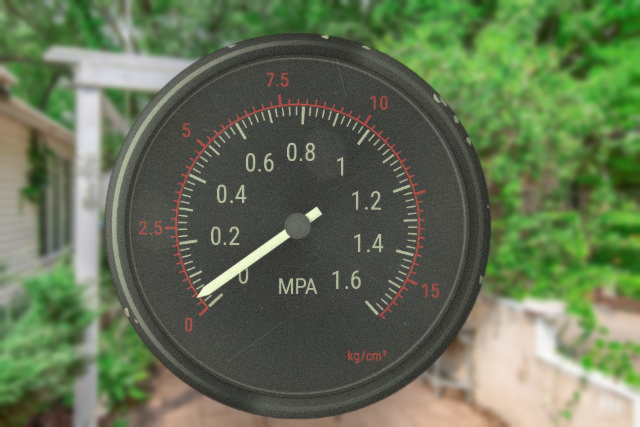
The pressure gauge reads 0.04 MPa
